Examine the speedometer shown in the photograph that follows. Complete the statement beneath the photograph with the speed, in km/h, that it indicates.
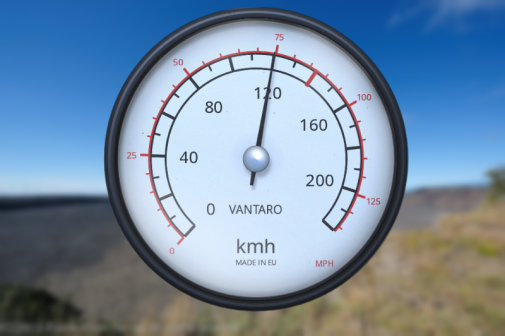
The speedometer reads 120 km/h
